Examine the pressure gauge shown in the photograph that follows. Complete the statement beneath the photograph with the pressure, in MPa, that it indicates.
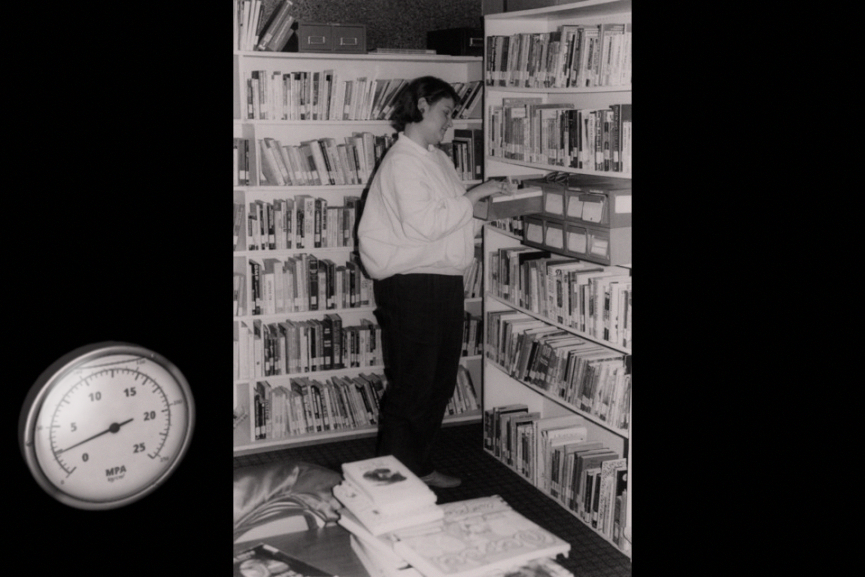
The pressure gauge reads 2.5 MPa
